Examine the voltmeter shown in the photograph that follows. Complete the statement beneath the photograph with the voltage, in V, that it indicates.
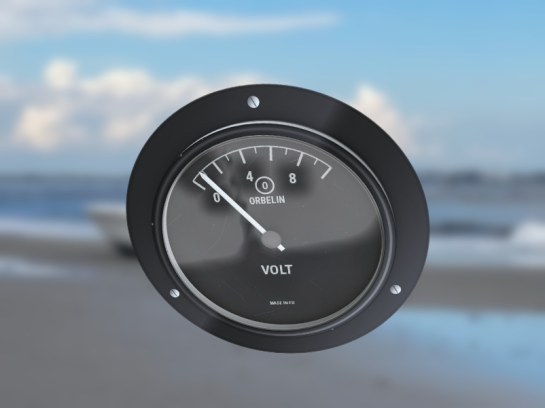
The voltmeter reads 1 V
